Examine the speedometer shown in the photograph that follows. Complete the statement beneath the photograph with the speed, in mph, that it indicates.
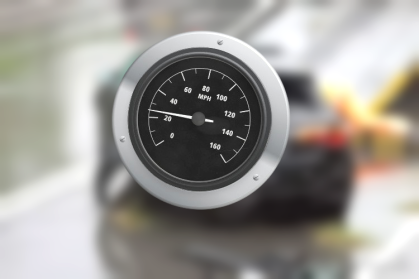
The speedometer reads 25 mph
